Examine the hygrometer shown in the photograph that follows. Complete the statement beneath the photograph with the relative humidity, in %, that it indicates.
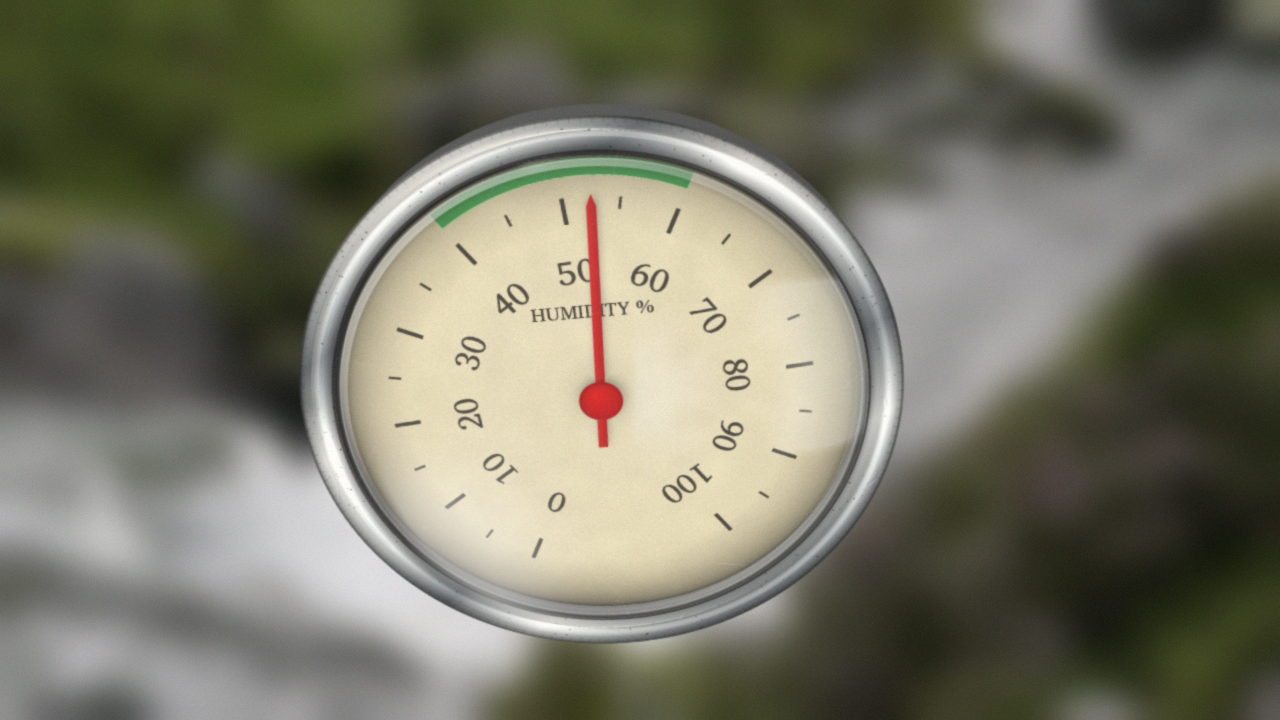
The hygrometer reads 52.5 %
